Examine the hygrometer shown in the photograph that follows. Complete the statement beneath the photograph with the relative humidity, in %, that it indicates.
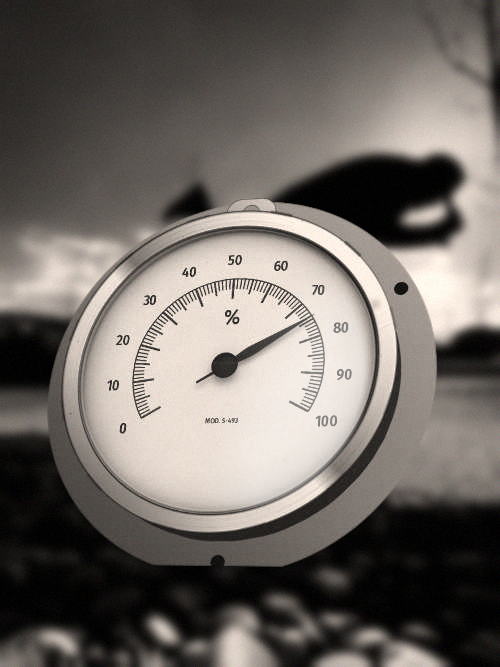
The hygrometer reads 75 %
